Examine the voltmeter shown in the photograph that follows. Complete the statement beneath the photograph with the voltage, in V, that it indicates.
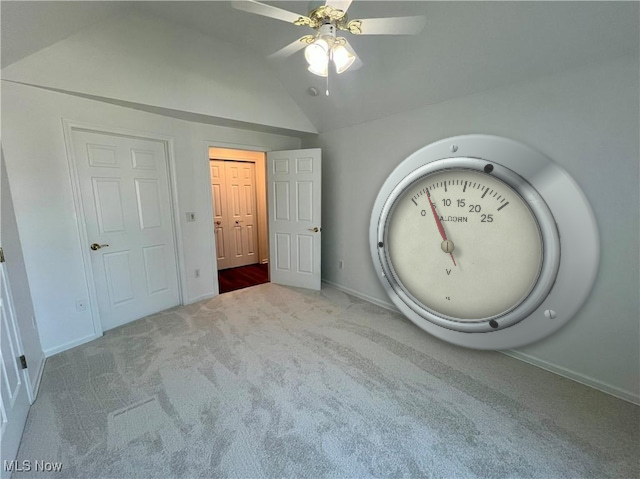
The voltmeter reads 5 V
